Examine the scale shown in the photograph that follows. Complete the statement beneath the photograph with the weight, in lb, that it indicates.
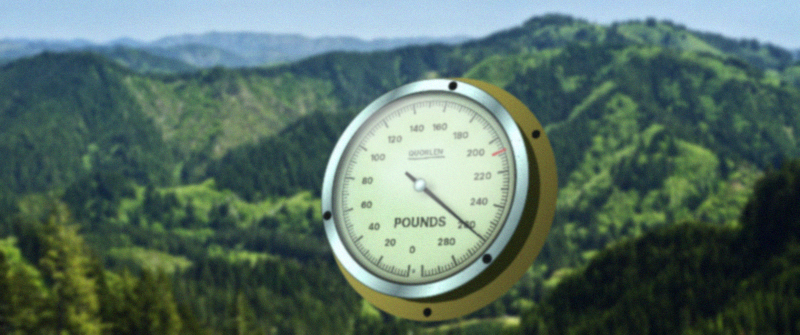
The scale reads 260 lb
